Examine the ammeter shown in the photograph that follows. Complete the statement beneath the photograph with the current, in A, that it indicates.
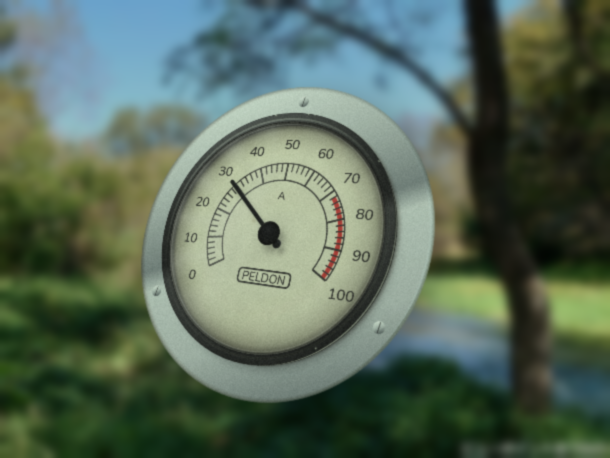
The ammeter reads 30 A
